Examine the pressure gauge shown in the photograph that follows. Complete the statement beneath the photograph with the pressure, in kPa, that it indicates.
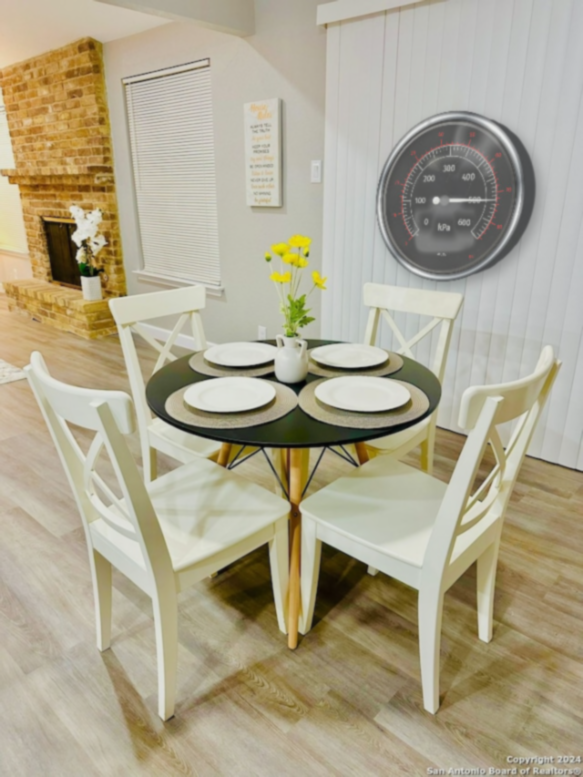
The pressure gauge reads 500 kPa
